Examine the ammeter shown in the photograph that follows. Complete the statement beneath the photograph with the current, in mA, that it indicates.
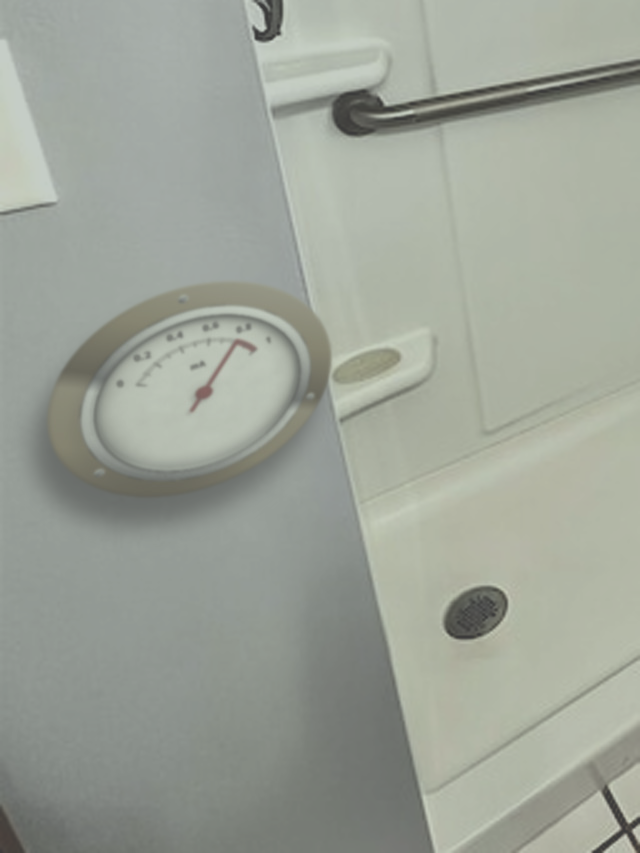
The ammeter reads 0.8 mA
